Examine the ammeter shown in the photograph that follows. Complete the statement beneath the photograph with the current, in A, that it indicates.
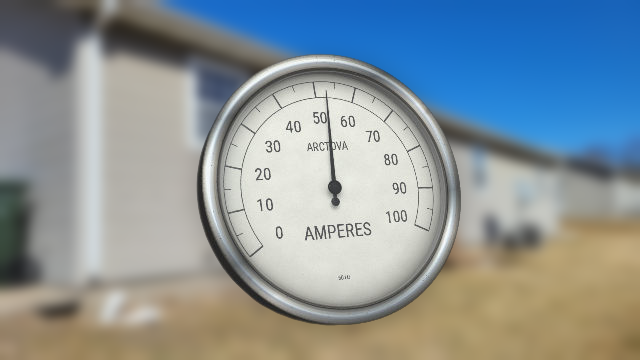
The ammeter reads 52.5 A
